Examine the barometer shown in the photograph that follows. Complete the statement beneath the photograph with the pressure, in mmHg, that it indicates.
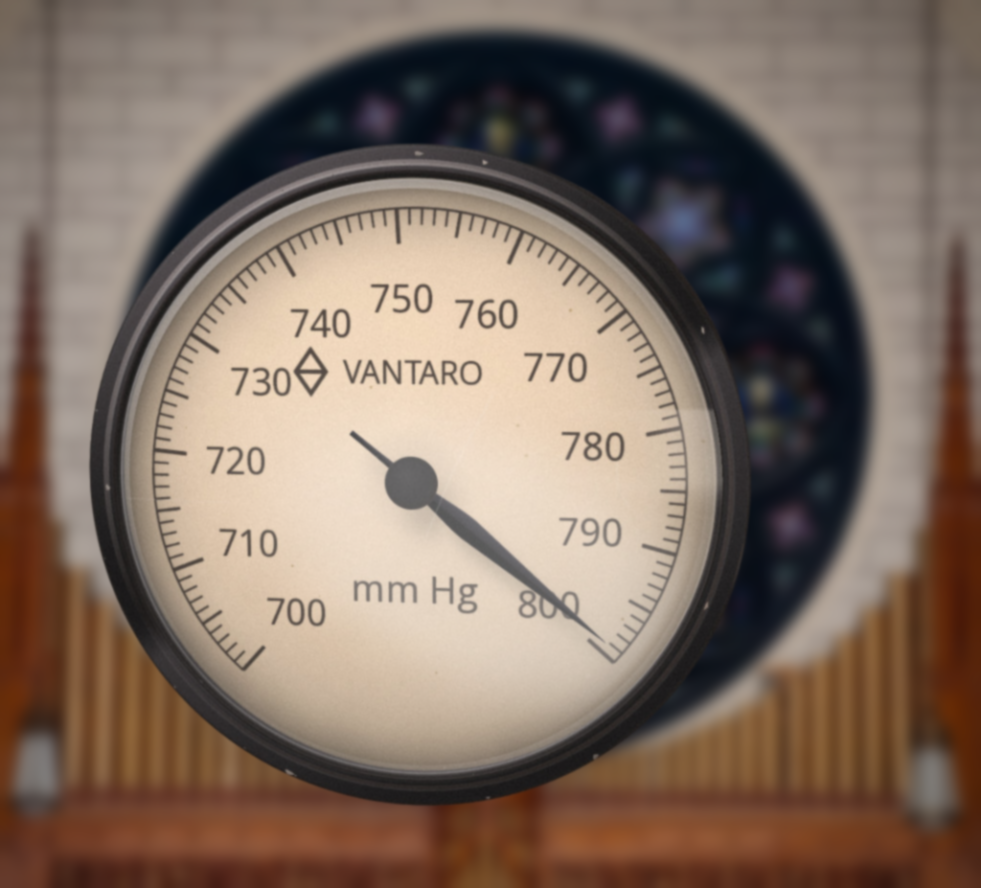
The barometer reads 799 mmHg
